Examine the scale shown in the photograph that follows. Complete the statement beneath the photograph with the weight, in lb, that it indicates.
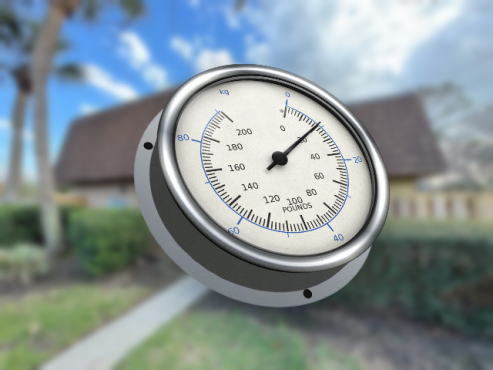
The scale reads 20 lb
